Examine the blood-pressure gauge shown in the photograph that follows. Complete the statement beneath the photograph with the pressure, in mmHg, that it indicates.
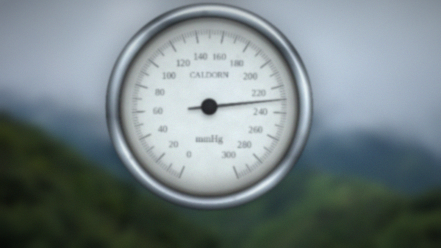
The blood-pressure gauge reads 230 mmHg
